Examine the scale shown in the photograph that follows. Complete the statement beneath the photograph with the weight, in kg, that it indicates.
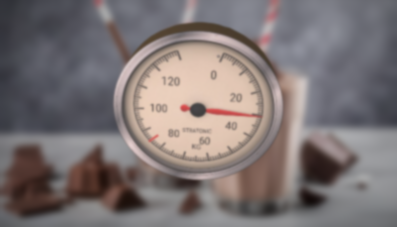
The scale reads 30 kg
